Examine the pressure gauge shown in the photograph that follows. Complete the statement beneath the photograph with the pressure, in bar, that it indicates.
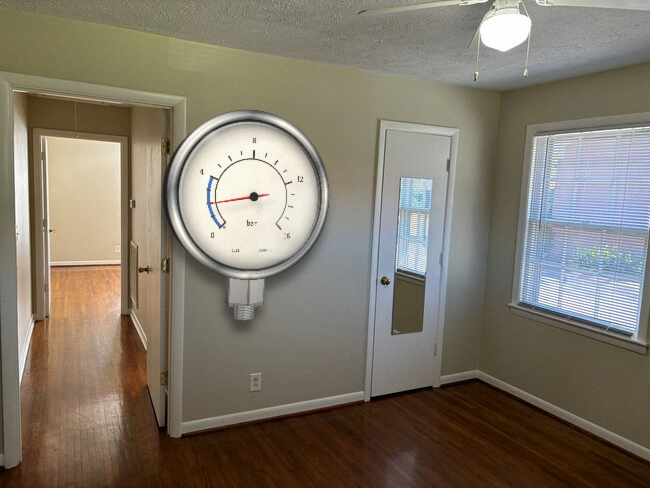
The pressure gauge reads 2 bar
